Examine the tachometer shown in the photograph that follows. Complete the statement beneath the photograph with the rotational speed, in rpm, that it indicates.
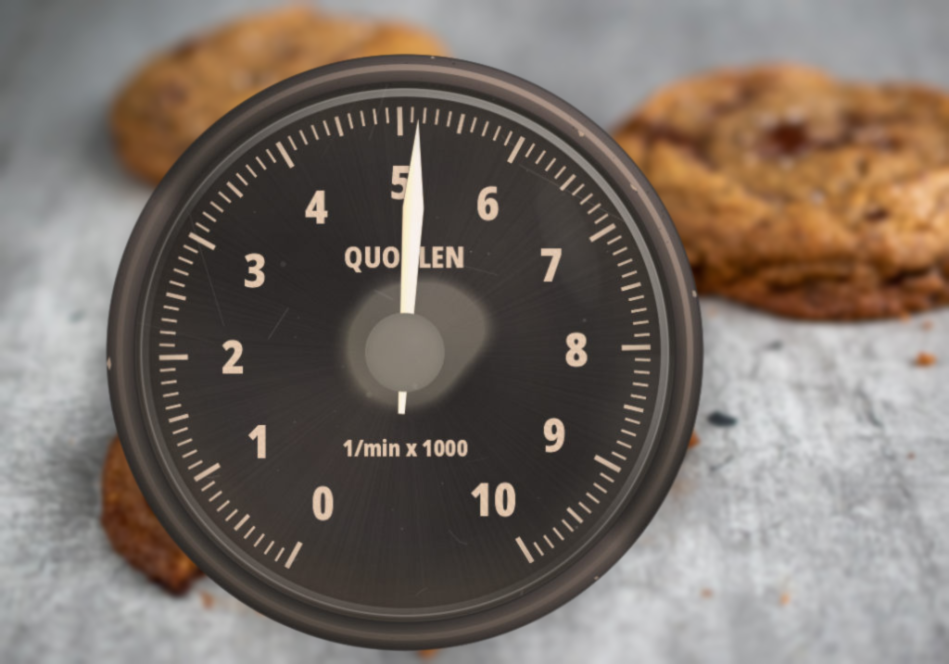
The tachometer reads 5150 rpm
